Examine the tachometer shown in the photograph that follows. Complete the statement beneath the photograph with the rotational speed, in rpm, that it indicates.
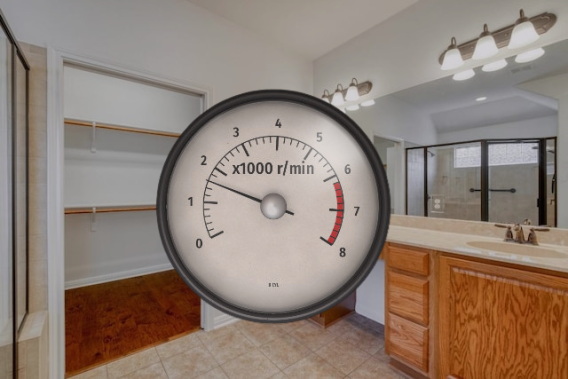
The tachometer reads 1600 rpm
